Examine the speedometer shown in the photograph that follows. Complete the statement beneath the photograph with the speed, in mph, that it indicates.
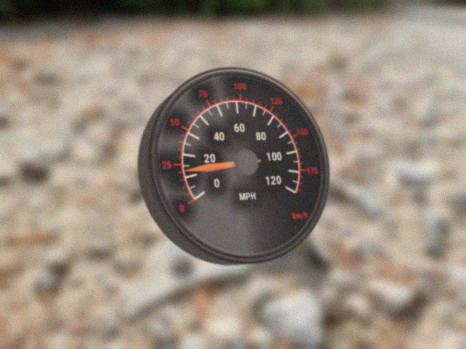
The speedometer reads 12.5 mph
